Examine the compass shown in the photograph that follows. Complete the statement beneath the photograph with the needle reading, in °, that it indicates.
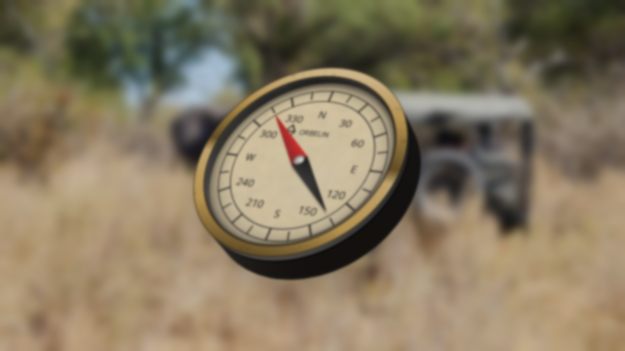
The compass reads 315 °
